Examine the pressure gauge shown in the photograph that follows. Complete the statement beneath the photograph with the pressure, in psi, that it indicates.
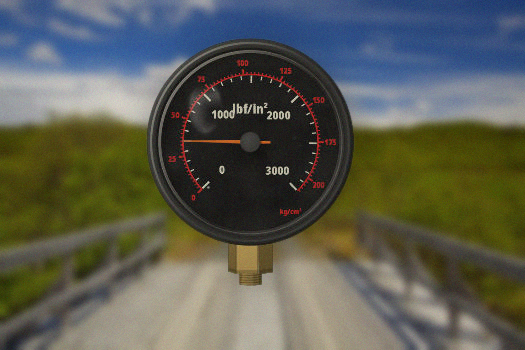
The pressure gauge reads 500 psi
